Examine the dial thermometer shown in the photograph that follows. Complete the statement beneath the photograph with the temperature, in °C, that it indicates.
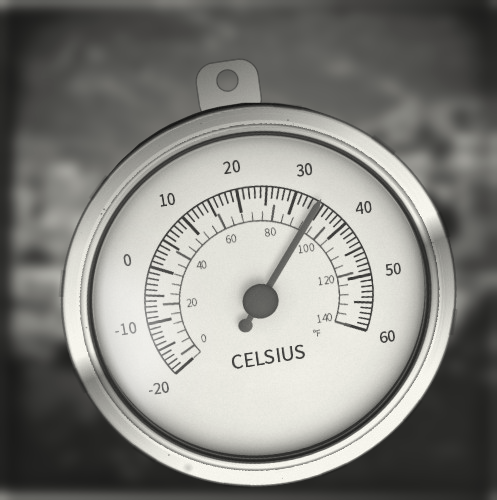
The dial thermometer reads 34 °C
